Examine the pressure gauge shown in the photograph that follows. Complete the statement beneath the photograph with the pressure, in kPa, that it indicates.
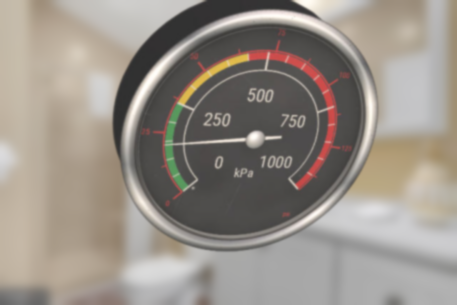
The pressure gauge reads 150 kPa
